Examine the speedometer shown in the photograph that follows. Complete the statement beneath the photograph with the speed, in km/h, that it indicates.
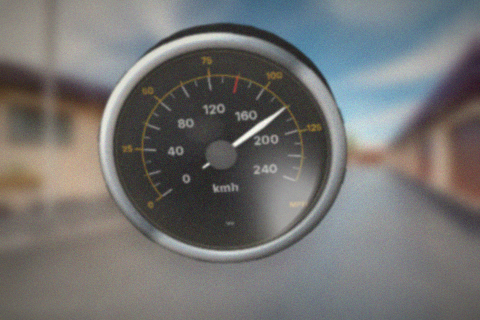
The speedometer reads 180 km/h
